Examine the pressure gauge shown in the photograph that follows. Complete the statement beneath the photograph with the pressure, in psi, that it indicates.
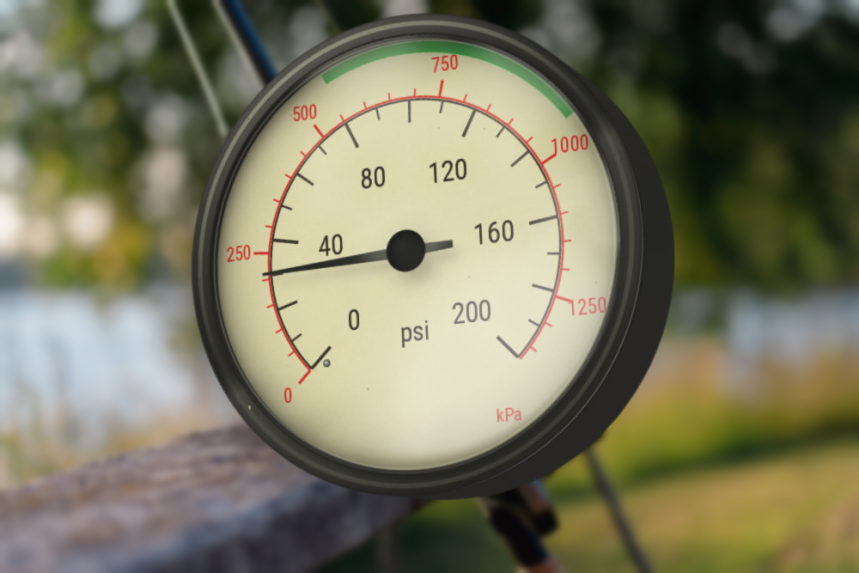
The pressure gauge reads 30 psi
